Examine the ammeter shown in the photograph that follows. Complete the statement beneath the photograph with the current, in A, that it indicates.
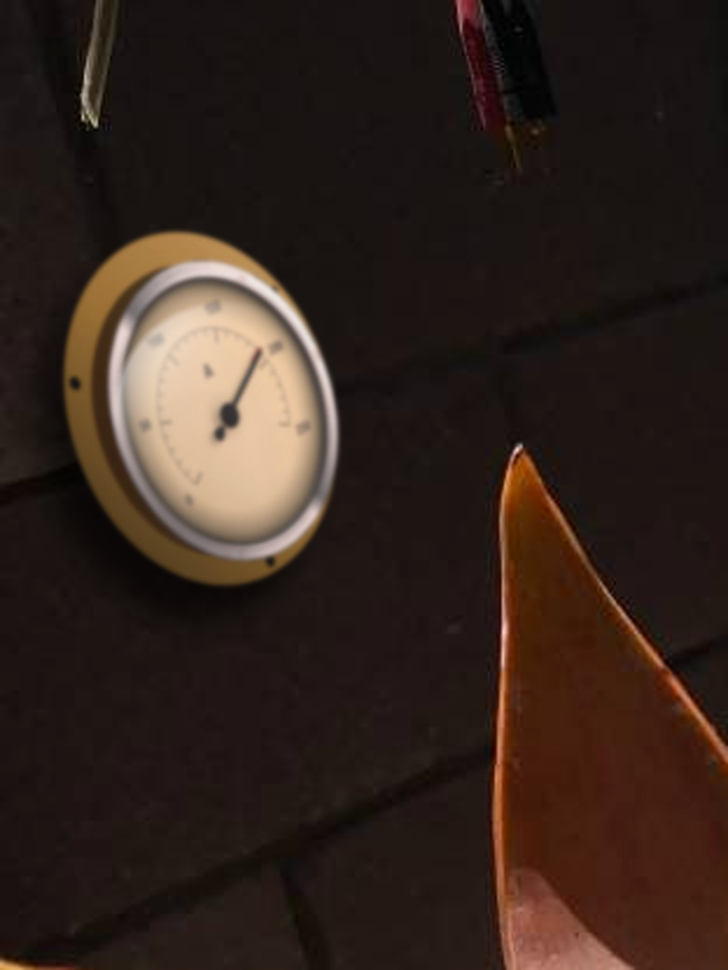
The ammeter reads 190 A
